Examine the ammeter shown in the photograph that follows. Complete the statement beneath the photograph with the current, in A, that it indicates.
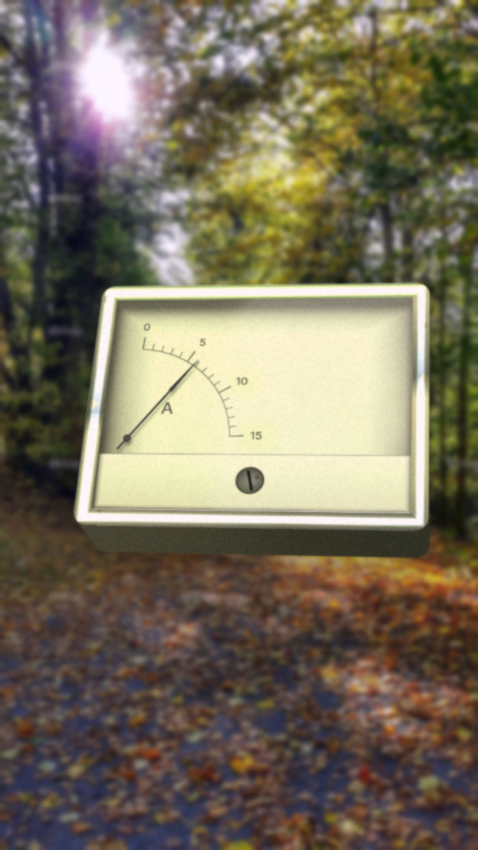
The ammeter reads 6 A
